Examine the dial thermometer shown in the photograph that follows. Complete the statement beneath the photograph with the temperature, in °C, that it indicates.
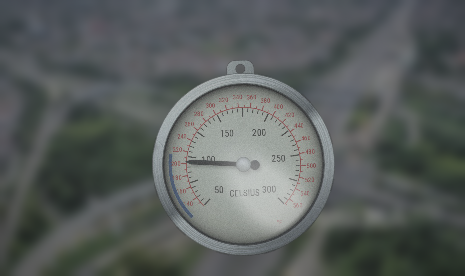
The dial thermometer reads 95 °C
